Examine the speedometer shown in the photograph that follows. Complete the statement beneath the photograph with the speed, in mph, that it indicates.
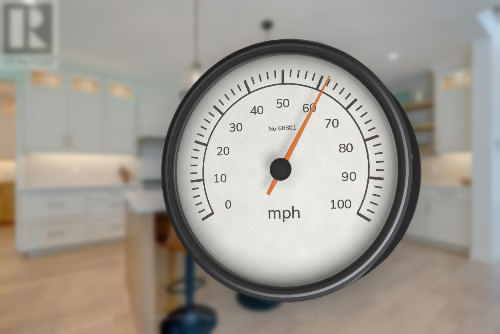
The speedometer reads 62 mph
